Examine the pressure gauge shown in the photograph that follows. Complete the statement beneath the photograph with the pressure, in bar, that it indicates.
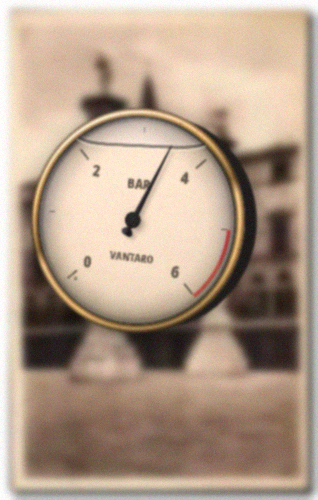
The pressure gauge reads 3.5 bar
